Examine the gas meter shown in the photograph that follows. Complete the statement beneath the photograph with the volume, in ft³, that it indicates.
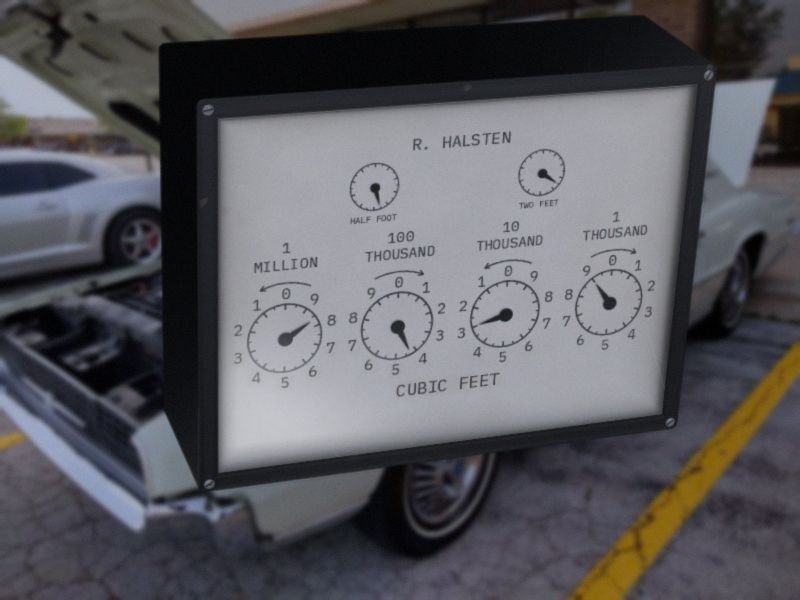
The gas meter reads 842900 ft³
